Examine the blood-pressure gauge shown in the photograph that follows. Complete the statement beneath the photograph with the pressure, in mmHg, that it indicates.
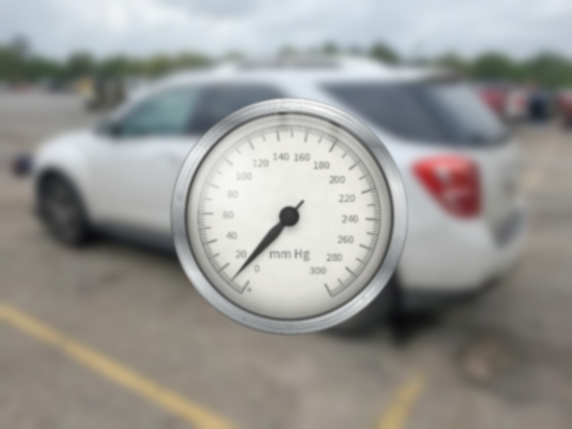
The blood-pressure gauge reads 10 mmHg
